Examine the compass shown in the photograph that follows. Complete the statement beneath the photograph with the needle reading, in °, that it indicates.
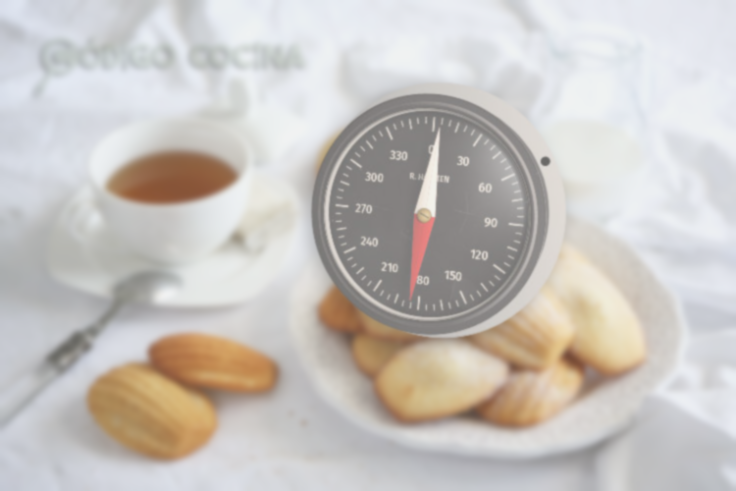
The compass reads 185 °
